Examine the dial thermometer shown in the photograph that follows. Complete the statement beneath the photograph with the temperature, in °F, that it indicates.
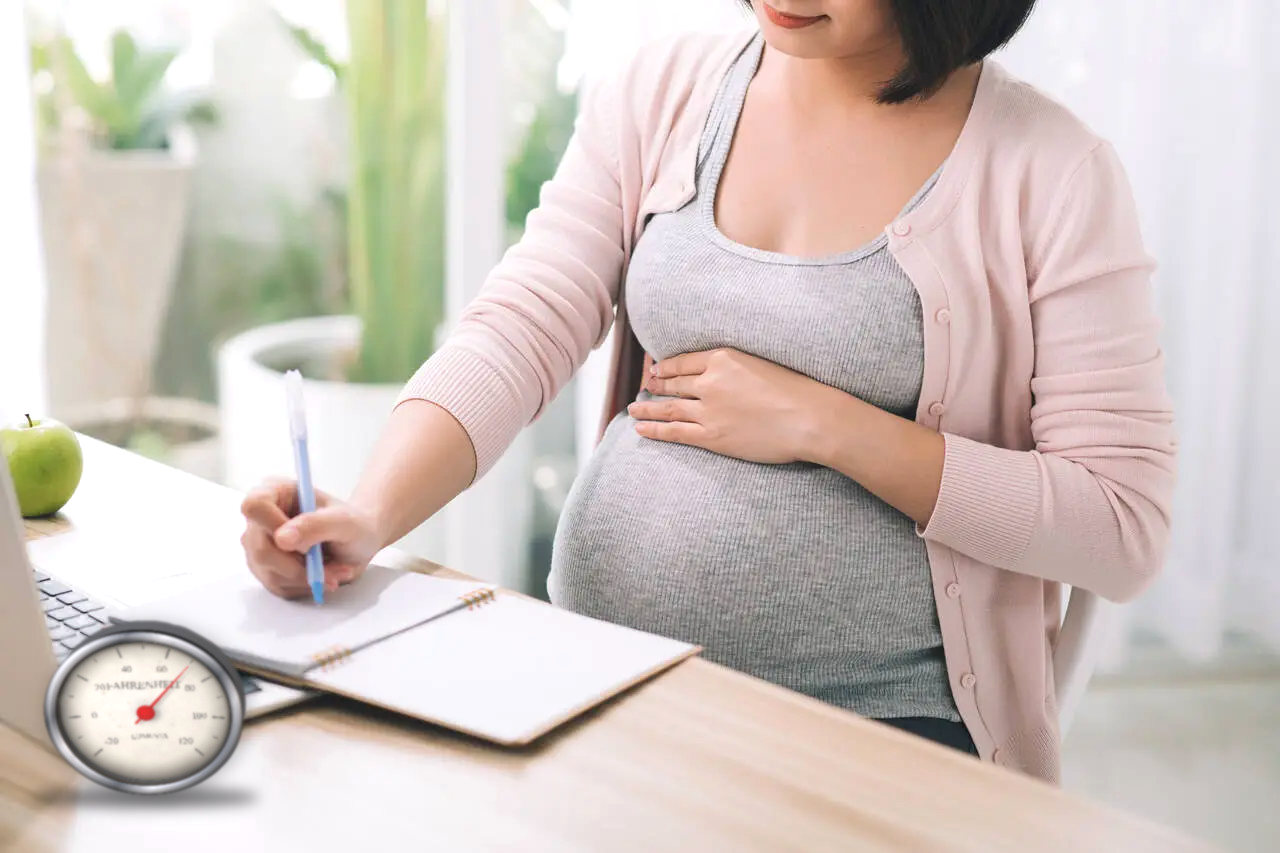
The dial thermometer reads 70 °F
